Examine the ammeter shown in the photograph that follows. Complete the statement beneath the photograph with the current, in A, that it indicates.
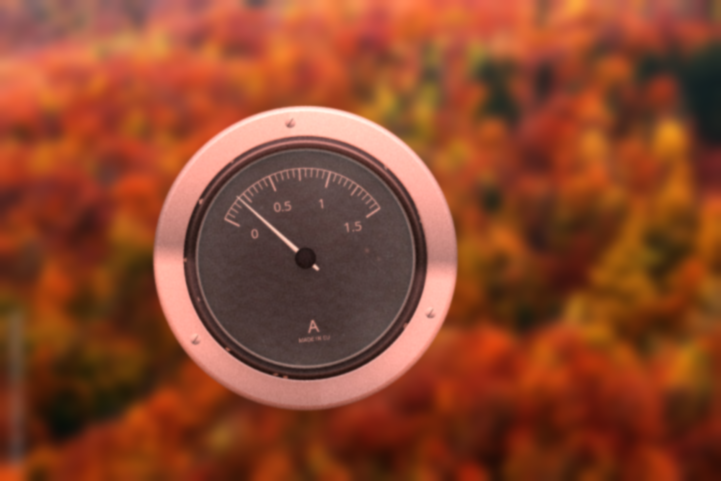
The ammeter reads 0.2 A
